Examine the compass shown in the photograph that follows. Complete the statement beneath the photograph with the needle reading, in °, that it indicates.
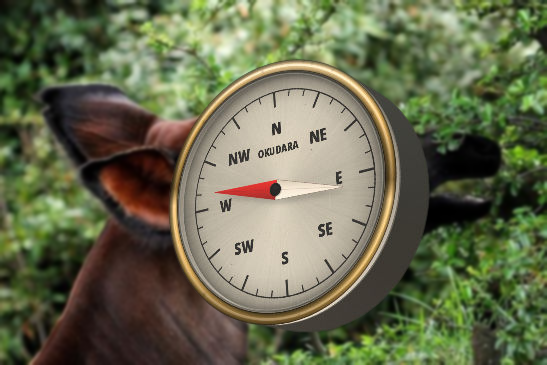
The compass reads 280 °
